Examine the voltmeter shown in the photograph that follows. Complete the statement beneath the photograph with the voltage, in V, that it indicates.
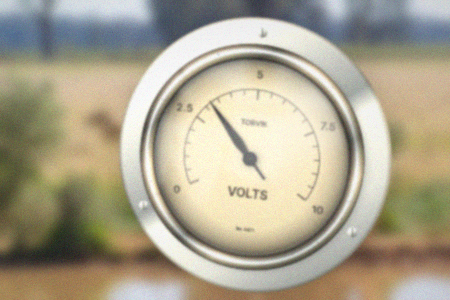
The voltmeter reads 3.25 V
